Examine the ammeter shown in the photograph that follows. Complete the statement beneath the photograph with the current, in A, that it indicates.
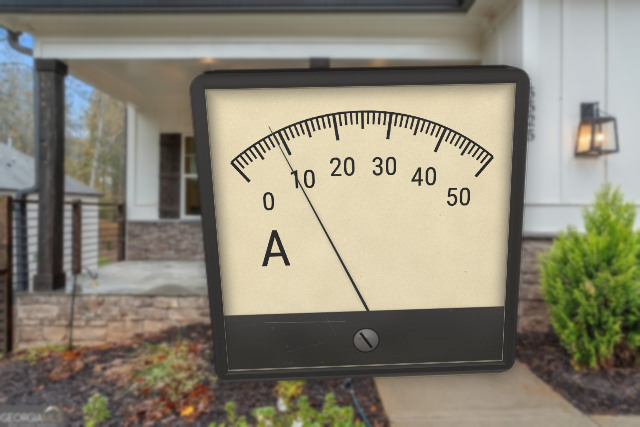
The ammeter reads 9 A
